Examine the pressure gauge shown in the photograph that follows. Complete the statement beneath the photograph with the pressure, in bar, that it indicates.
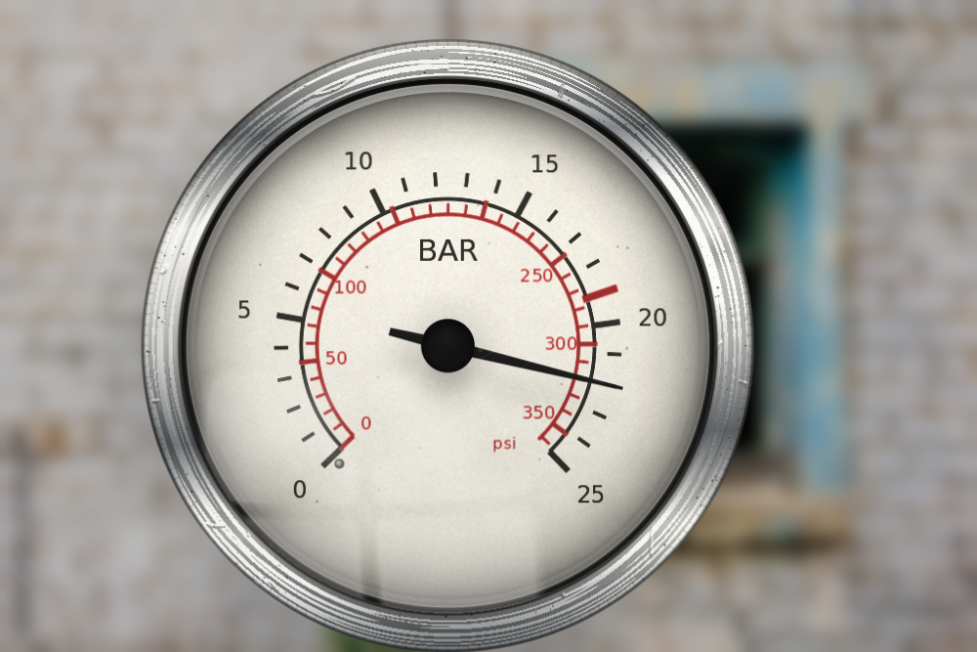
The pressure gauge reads 22 bar
